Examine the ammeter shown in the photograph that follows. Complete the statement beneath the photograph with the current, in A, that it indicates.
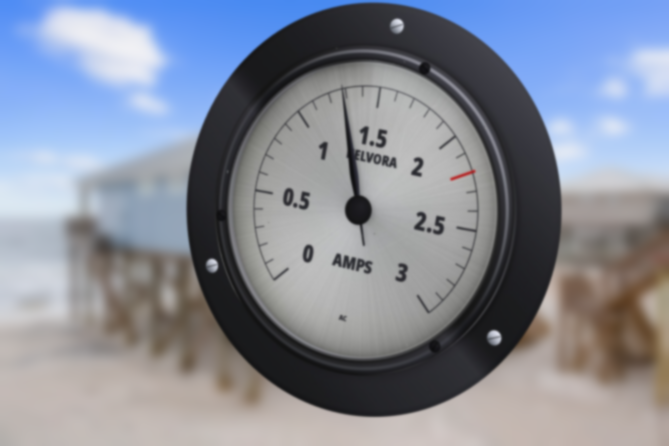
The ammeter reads 1.3 A
